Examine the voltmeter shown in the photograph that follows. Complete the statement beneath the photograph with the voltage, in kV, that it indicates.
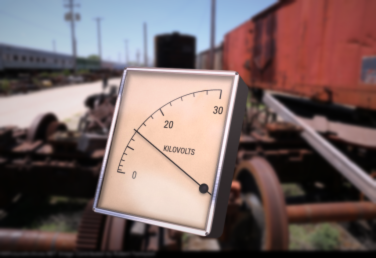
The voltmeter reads 14 kV
